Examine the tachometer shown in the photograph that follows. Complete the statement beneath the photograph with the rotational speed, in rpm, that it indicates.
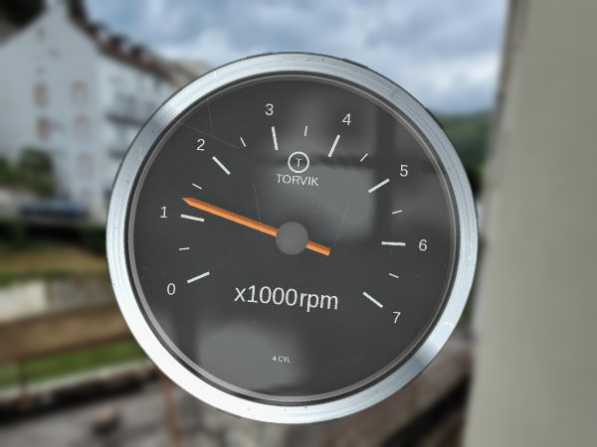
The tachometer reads 1250 rpm
